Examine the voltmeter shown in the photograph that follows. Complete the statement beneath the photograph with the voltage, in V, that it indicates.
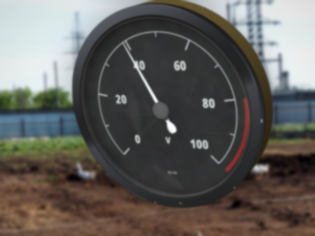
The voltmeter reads 40 V
